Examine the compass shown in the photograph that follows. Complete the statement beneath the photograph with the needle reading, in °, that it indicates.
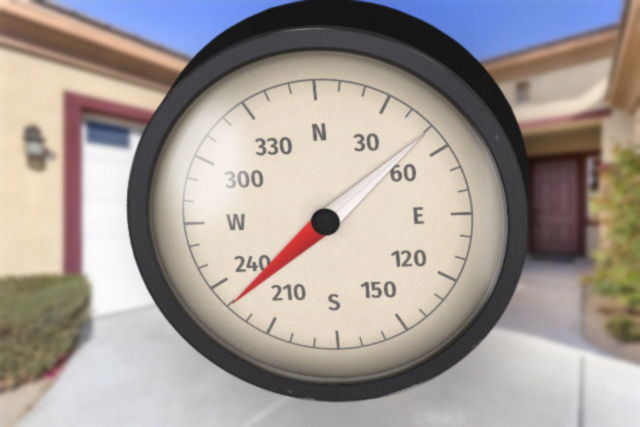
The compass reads 230 °
